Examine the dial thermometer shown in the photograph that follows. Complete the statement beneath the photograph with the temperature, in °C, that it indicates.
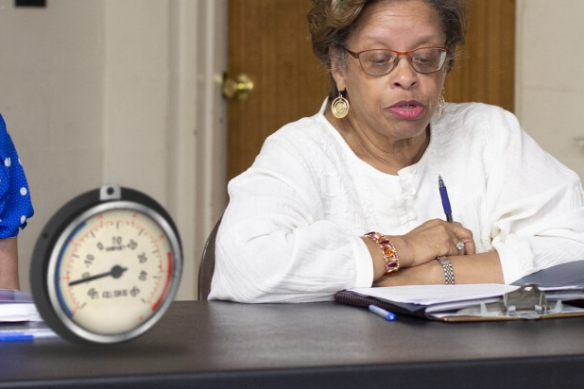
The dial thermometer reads -20 °C
